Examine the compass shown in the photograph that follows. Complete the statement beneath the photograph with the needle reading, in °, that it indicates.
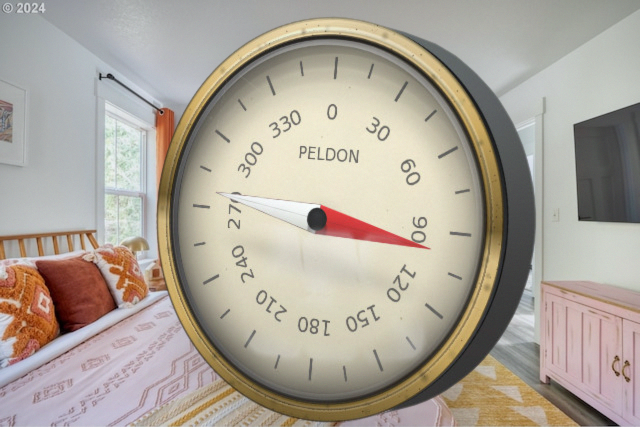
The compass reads 97.5 °
